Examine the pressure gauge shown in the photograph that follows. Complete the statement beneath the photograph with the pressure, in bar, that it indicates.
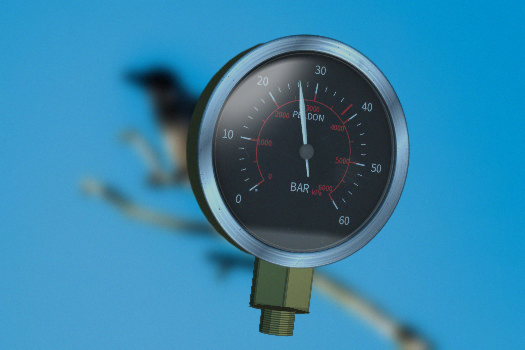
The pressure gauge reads 26 bar
